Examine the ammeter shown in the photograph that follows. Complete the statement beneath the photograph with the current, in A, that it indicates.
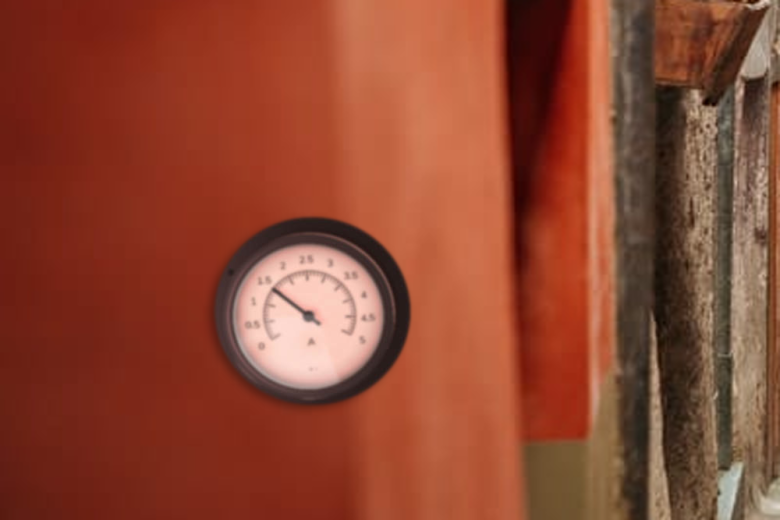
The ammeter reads 1.5 A
